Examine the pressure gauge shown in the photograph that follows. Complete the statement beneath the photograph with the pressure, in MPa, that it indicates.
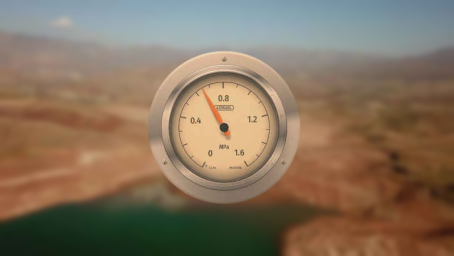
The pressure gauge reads 0.65 MPa
